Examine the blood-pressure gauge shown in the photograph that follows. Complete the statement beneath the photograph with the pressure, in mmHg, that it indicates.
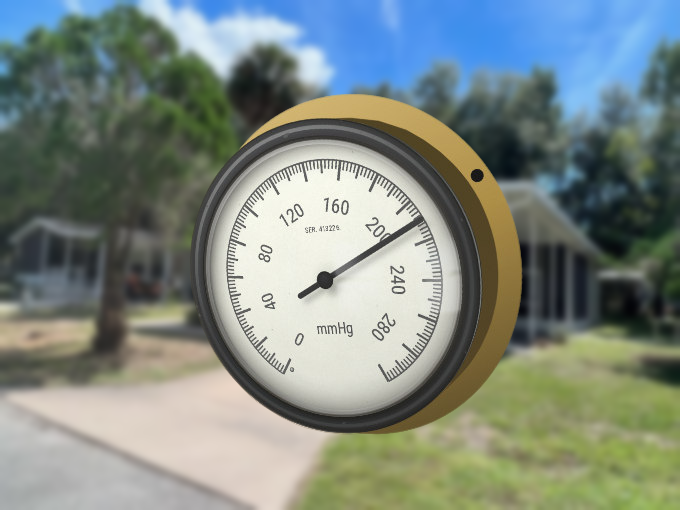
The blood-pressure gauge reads 210 mmHg
